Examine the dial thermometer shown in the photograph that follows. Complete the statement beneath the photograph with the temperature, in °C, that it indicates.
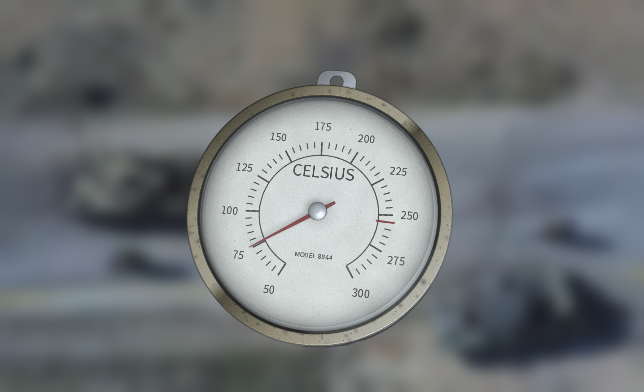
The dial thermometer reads 75 °C
